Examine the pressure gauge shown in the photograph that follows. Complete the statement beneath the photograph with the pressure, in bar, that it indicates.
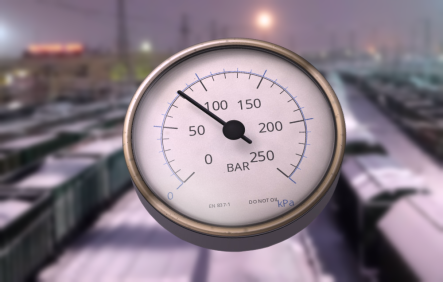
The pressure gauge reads 80 bar
